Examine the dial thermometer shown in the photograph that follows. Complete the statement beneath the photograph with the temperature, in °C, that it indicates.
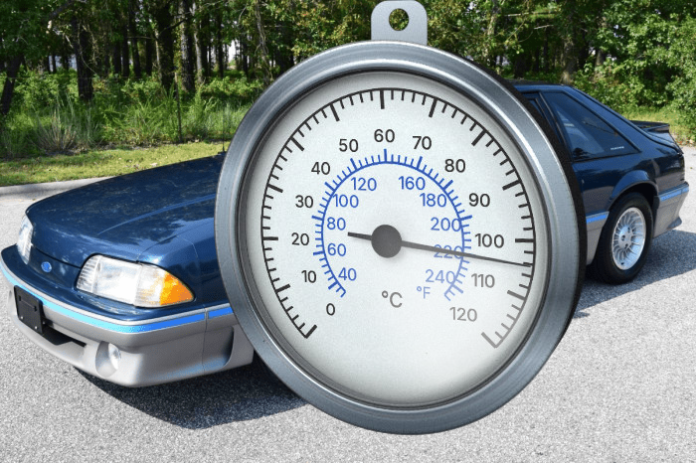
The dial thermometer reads 104 °C
